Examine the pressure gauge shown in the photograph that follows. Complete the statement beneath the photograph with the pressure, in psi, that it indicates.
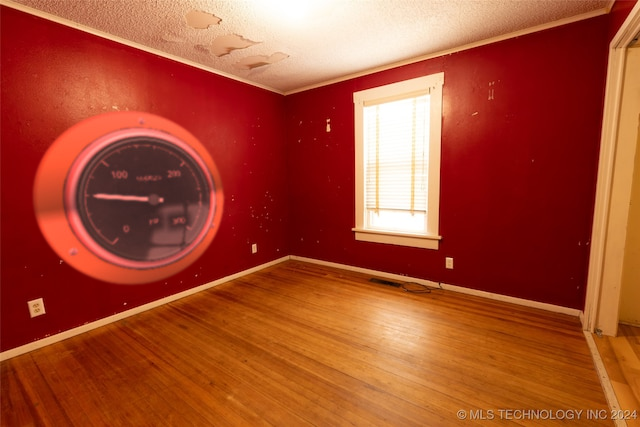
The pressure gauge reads 60 psi
